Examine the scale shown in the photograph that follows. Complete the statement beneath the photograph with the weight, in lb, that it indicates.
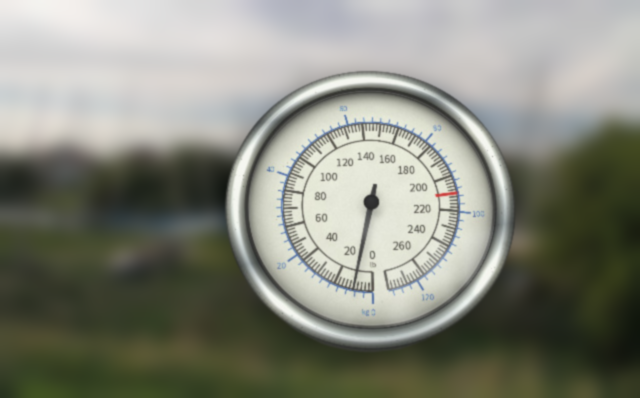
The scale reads 10 lb
